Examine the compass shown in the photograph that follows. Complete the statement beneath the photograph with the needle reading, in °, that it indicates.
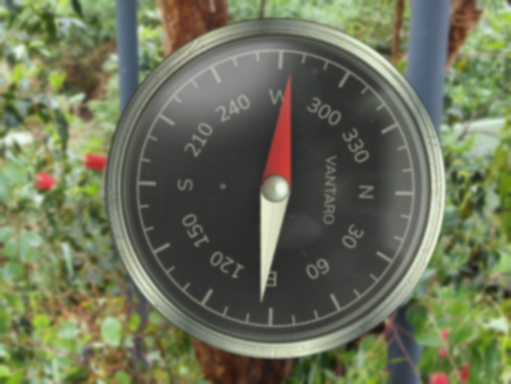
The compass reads 275 °
